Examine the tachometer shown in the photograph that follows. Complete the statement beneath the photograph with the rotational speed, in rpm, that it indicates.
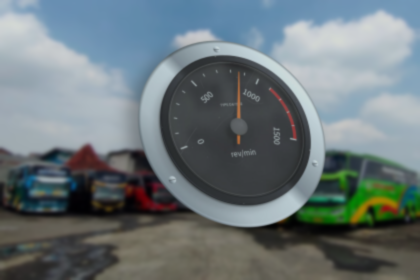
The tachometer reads 850 rpm
